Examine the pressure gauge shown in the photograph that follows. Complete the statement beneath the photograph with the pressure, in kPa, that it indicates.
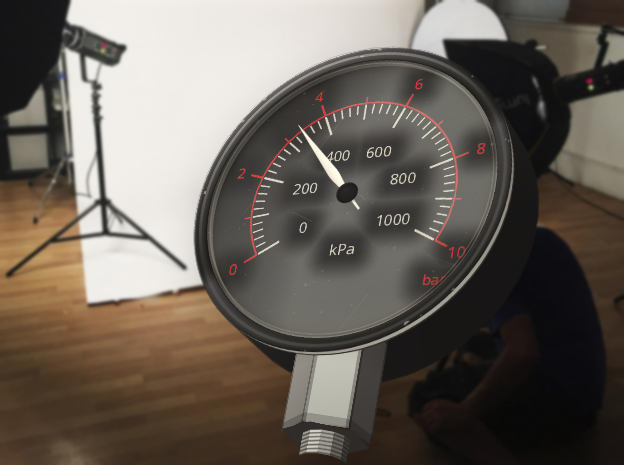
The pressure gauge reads 340 kPa
